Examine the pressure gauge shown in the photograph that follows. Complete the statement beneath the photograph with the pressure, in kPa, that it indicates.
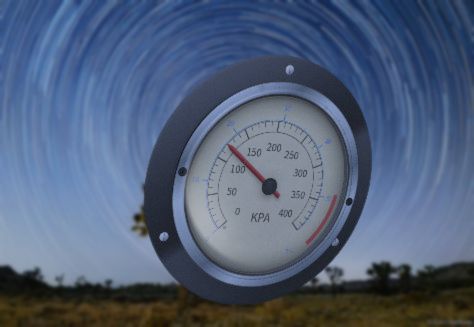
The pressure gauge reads 120 kPa
